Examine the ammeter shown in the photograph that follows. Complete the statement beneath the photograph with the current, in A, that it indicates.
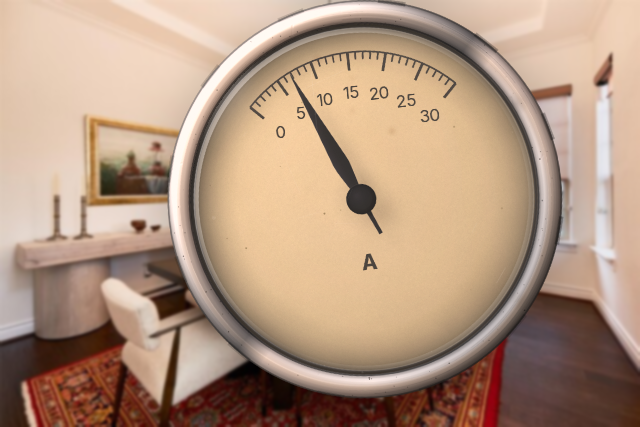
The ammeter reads 7 A
